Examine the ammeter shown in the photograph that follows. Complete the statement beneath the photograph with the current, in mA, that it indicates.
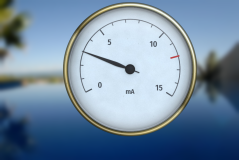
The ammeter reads 3 mA
